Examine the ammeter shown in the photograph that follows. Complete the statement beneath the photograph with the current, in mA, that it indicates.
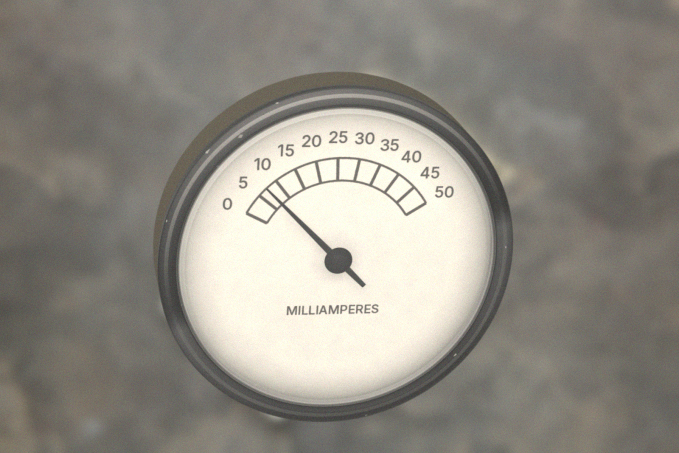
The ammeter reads 7.5 mA
